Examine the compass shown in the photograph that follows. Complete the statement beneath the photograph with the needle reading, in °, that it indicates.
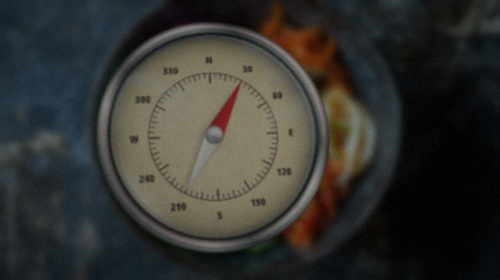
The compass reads 30 °
